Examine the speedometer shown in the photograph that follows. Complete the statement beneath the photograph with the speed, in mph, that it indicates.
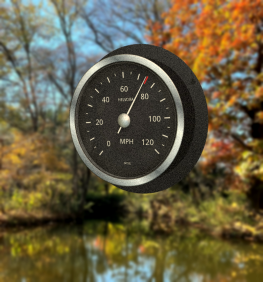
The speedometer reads 75 mph
